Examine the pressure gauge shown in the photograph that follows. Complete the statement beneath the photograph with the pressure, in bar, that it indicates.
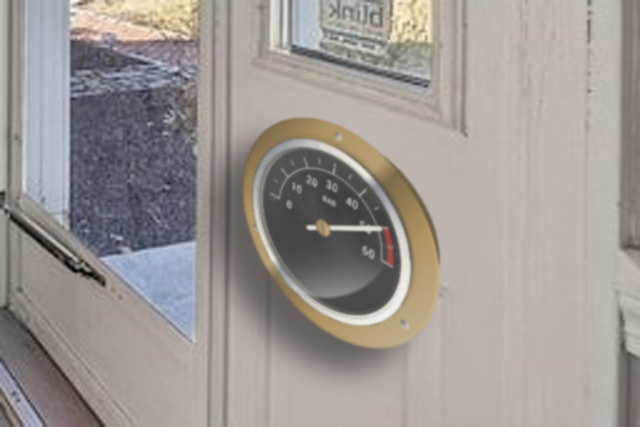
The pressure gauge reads 50 bar
